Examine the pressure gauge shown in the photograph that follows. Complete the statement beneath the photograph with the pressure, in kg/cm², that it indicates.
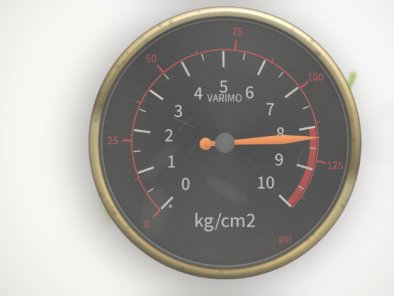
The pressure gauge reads 8.25 kg/cm²
